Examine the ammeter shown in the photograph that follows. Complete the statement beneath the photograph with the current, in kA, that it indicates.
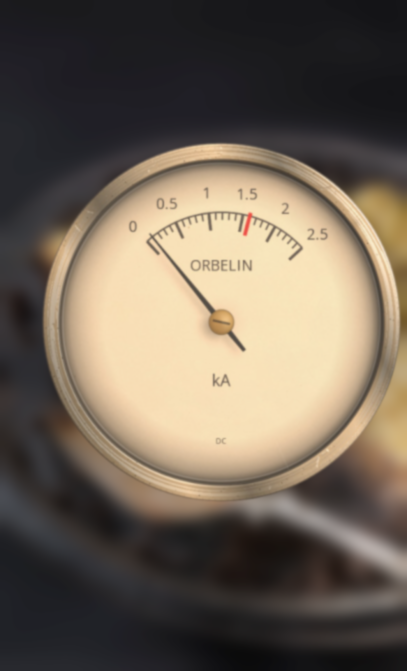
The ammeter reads 0.1 kA
